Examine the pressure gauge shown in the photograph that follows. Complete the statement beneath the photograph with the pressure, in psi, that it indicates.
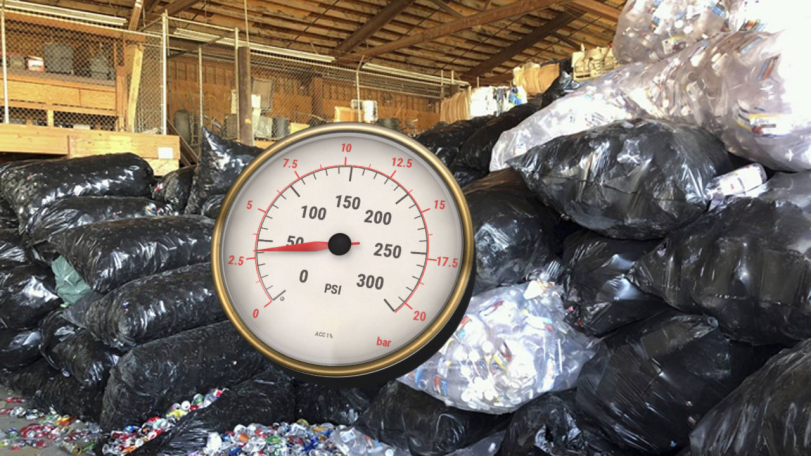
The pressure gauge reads 40 psi
